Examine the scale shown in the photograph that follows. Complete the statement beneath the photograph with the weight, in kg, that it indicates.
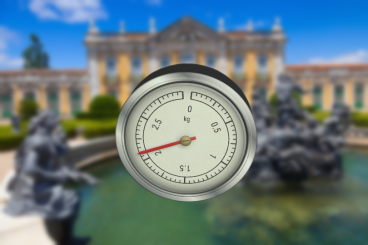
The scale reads 2.1 kg
